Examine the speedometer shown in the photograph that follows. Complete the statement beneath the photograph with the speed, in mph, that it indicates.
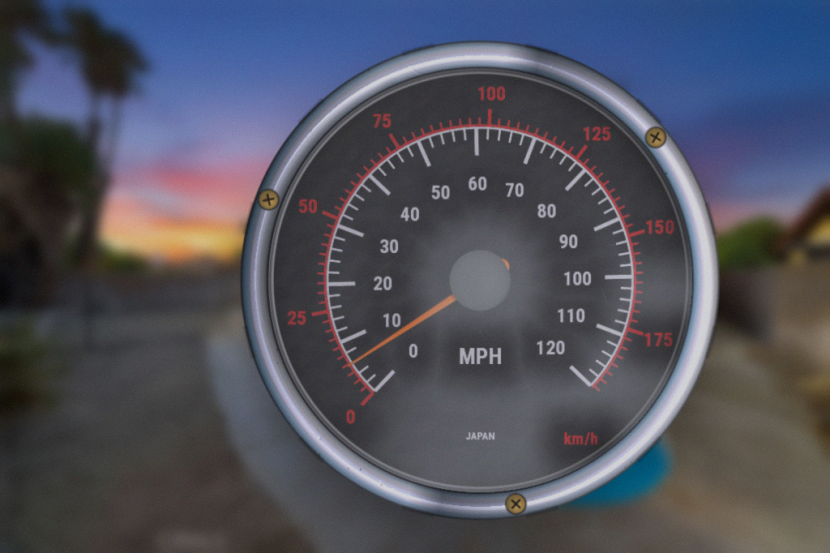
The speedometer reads 6 mph
